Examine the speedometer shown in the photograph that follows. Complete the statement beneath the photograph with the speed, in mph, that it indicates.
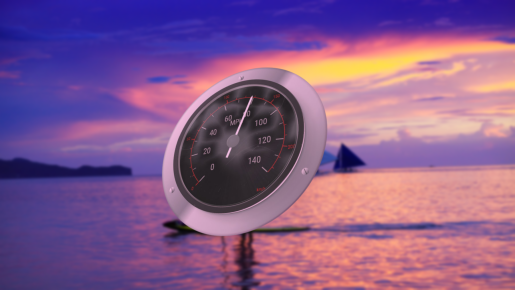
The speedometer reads 80 mph
